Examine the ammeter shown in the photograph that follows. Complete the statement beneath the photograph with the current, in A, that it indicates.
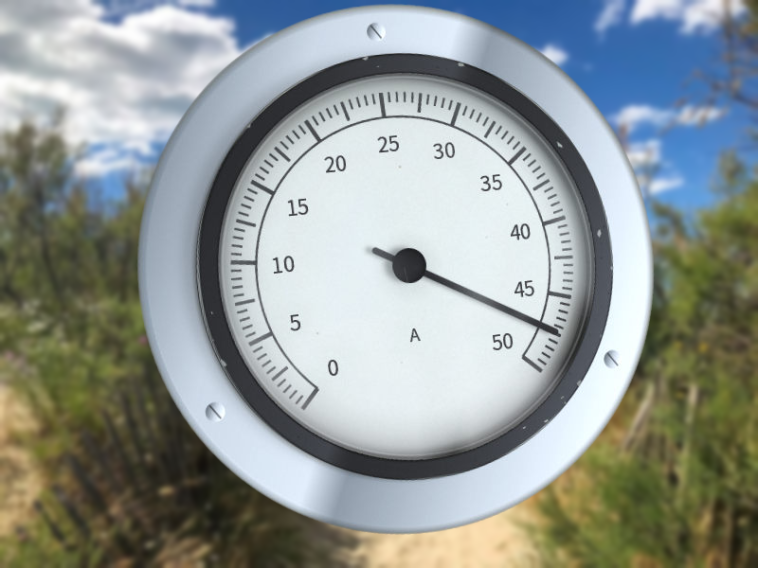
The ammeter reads 47.5 A
